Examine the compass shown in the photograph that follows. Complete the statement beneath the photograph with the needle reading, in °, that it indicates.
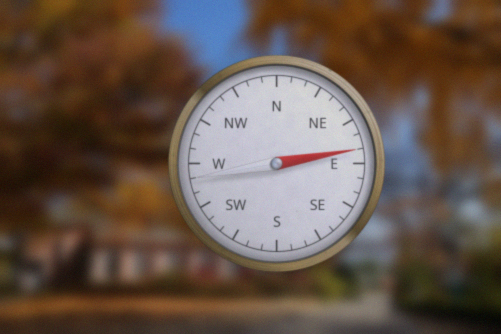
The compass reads 80 °
